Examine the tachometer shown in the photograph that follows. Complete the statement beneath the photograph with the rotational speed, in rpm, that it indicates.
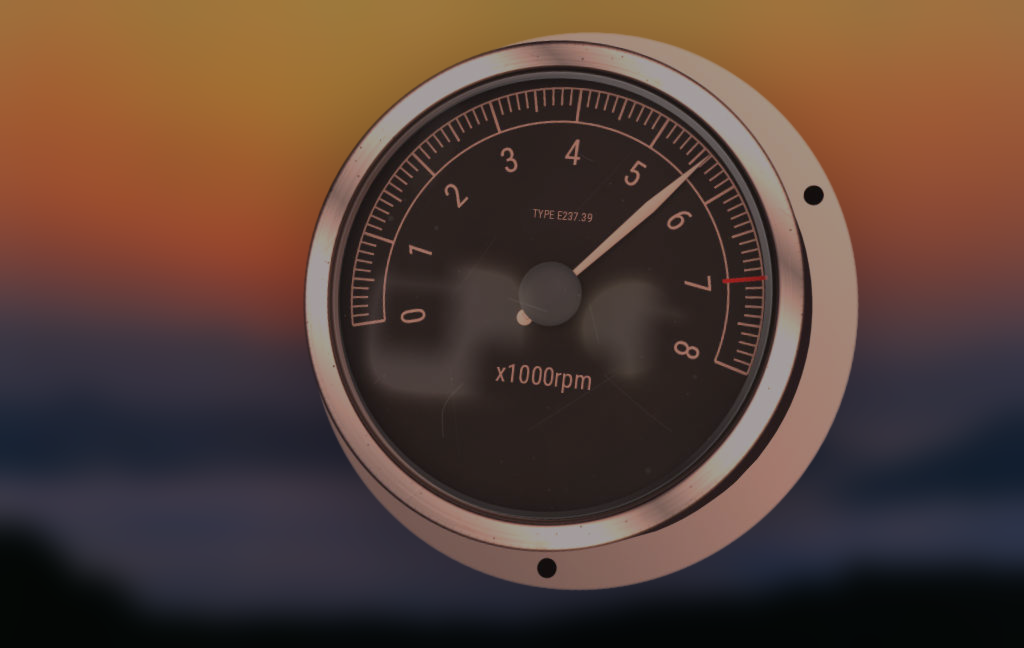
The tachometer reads 5600 rpm
